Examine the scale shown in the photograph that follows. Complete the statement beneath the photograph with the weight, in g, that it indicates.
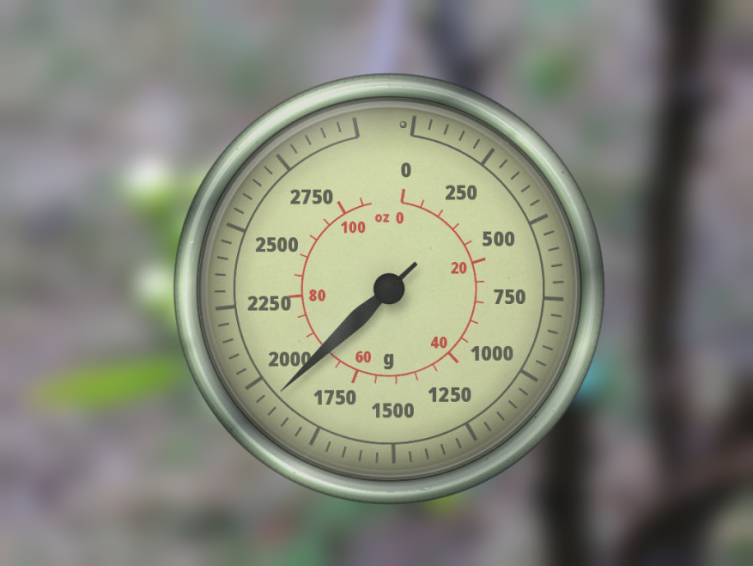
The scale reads 1925 g
